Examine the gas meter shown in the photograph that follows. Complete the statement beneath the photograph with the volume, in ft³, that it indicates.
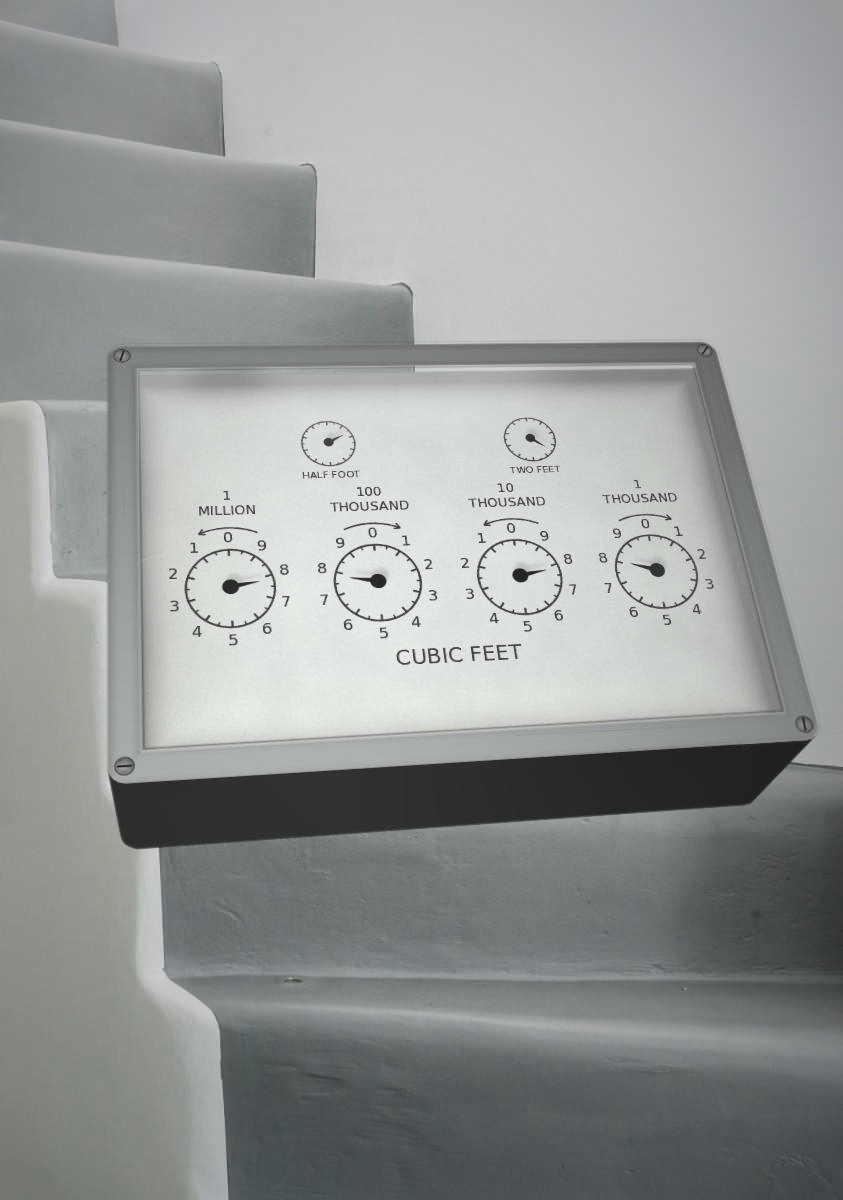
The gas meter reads 777800 ft³
